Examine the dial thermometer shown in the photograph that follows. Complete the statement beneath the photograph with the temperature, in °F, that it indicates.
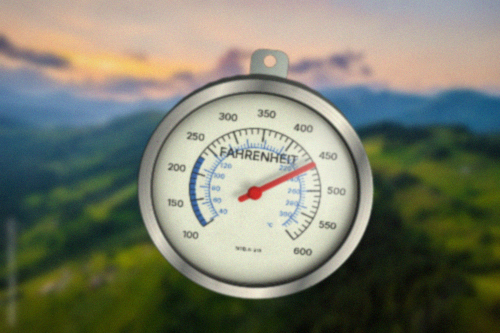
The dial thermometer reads 450 °F
